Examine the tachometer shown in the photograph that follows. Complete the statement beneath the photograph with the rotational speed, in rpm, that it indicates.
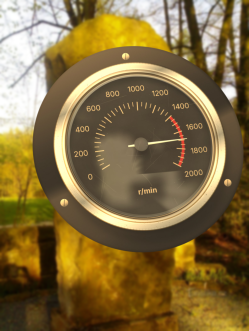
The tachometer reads 1700 rpm
